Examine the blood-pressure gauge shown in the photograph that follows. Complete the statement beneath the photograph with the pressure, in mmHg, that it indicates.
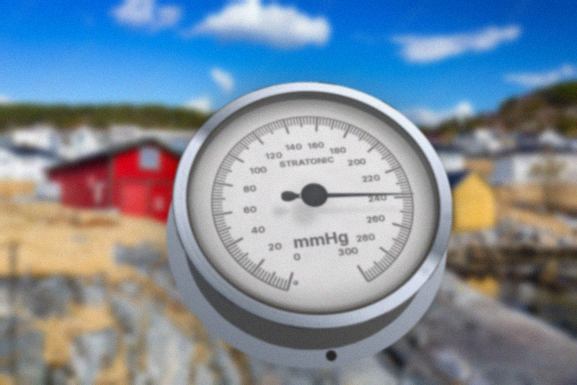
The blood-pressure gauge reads 240 mmHg
